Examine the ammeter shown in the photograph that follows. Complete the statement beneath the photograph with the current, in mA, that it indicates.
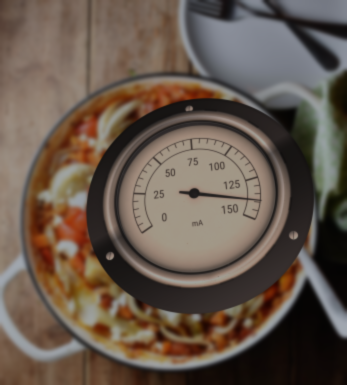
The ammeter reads 140 mA
